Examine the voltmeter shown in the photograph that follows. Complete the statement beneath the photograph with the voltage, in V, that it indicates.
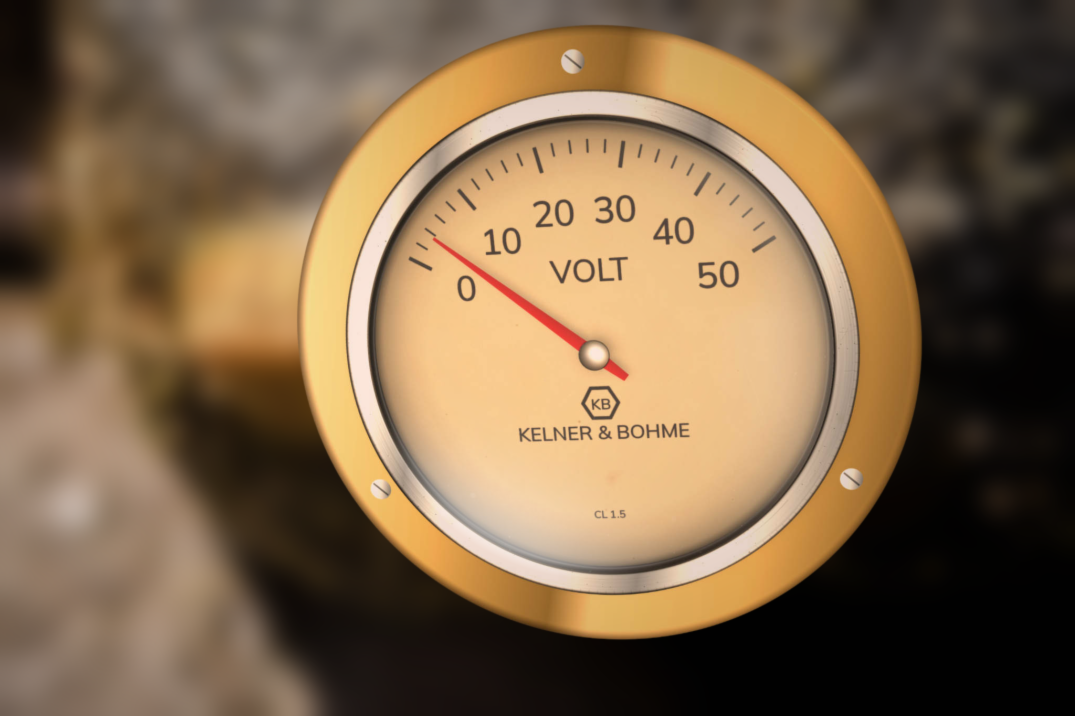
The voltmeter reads 4 V
